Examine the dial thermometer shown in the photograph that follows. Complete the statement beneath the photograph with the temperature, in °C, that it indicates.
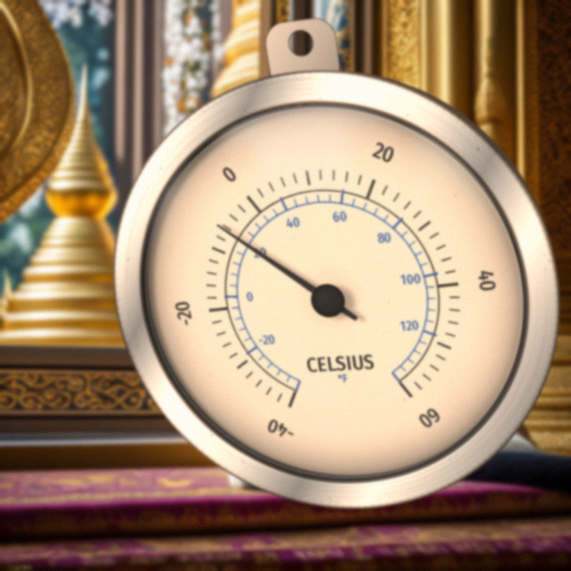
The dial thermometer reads -6 °C
